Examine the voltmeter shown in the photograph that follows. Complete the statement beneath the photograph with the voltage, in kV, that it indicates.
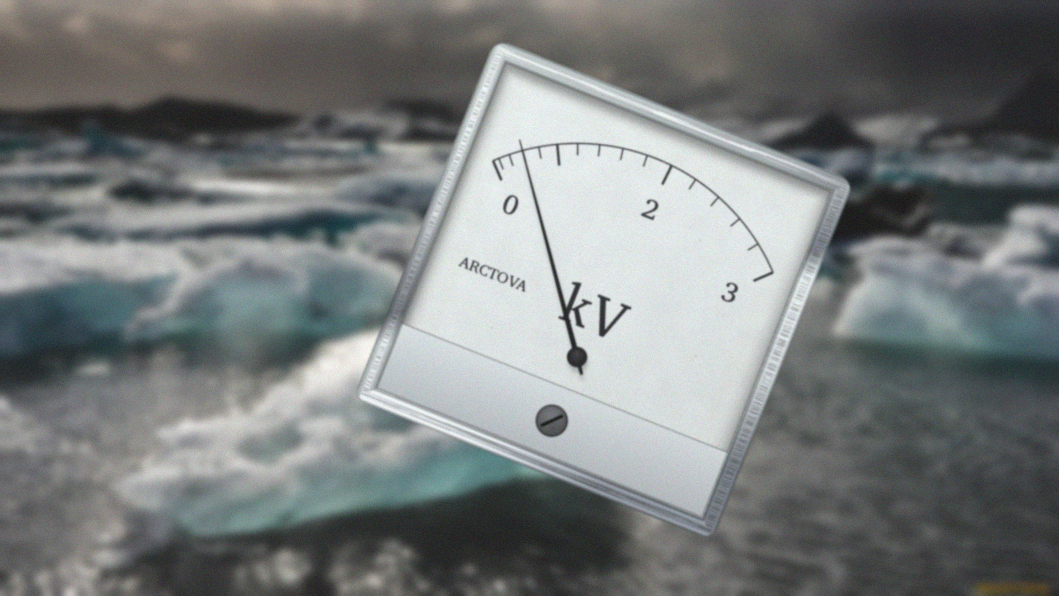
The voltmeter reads 0.6 kV
